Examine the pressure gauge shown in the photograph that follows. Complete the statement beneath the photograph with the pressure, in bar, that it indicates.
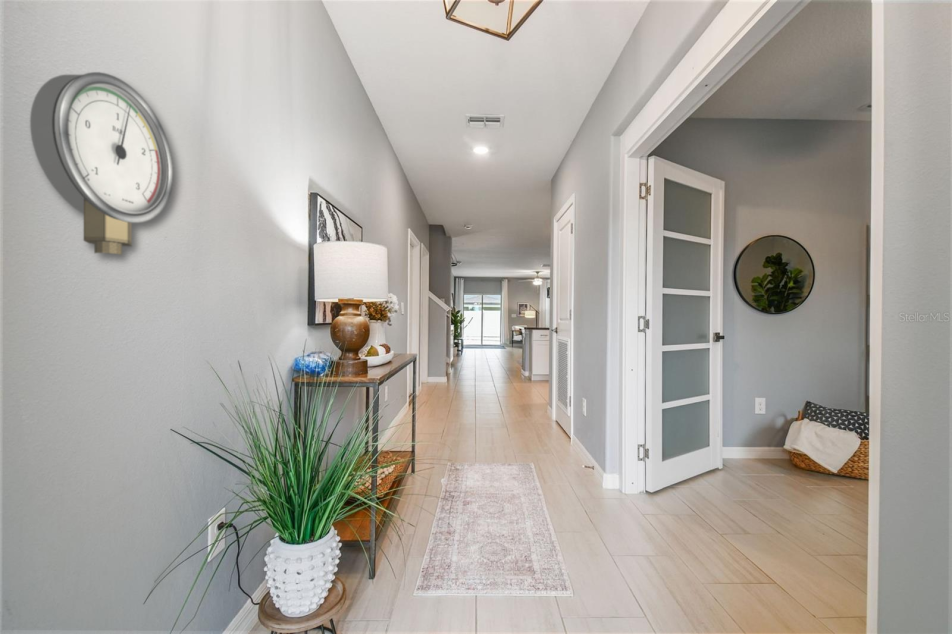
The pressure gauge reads 1.2 bar
